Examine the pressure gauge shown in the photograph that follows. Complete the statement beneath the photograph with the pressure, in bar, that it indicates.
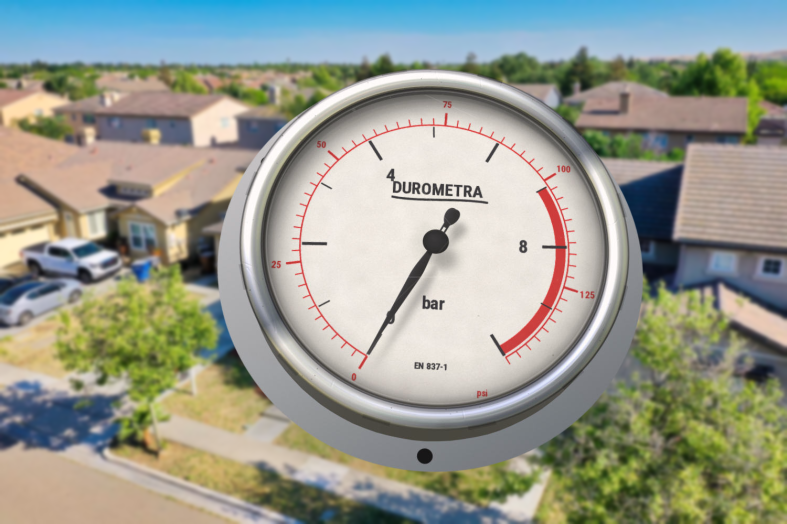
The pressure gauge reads 0 bar
